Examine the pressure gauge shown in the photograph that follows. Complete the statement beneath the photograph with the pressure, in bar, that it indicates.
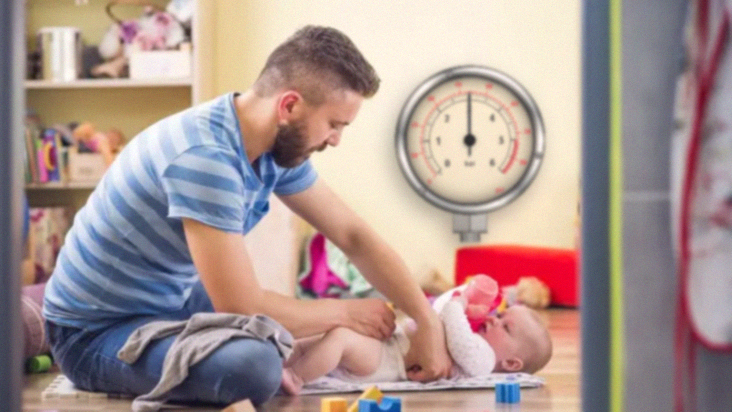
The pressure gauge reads 3 bar
